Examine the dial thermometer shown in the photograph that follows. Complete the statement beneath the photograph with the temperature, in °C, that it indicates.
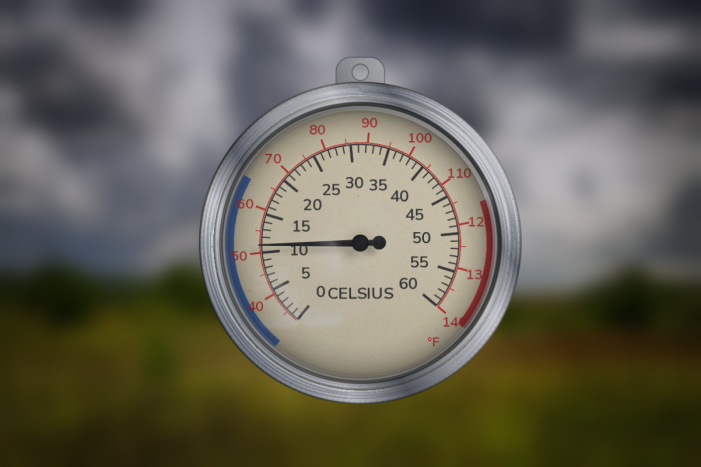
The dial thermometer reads 11 °C
